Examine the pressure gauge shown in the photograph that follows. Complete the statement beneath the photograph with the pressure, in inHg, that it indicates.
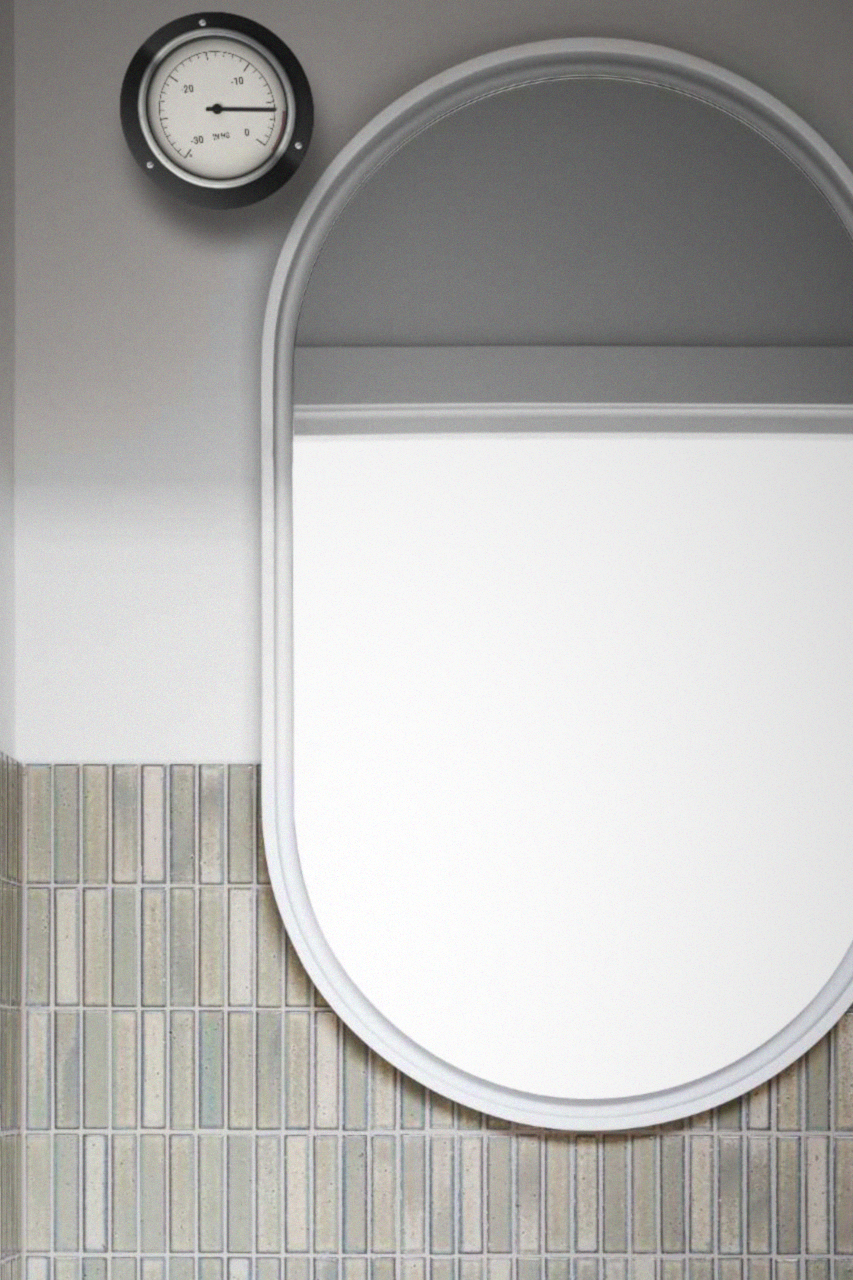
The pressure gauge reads -4 inHg
